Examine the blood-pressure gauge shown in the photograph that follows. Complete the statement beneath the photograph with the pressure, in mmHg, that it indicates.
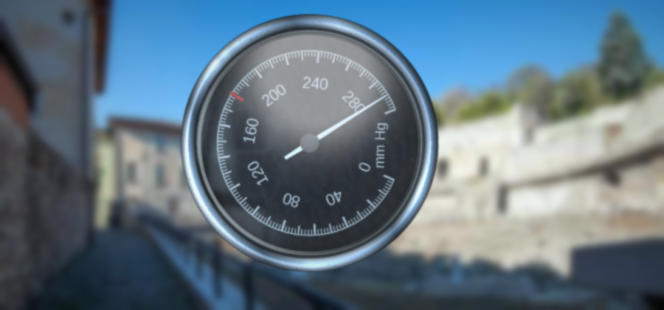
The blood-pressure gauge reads 290 mmHg
